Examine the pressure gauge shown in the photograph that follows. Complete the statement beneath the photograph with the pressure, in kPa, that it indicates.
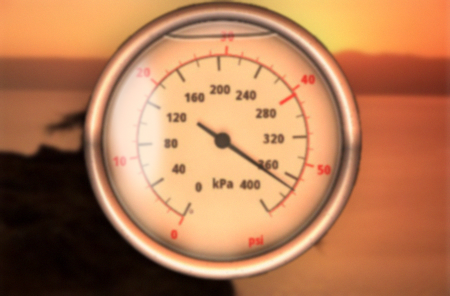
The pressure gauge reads 370 kPa
